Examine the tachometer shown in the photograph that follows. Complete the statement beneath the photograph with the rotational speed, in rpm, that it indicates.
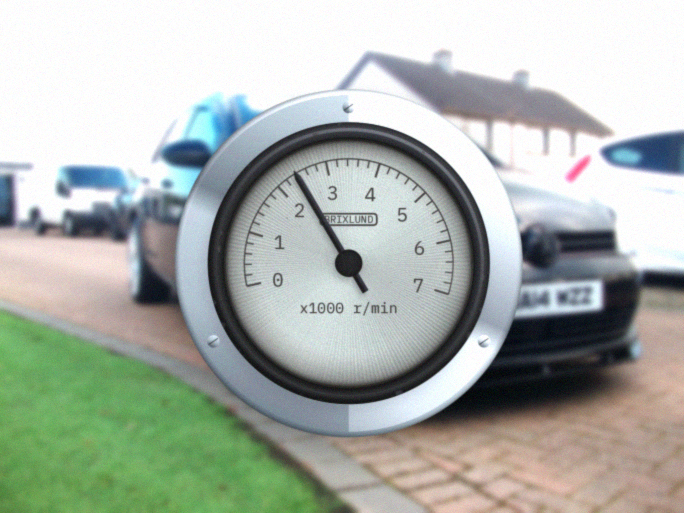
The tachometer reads 2400 rpm
